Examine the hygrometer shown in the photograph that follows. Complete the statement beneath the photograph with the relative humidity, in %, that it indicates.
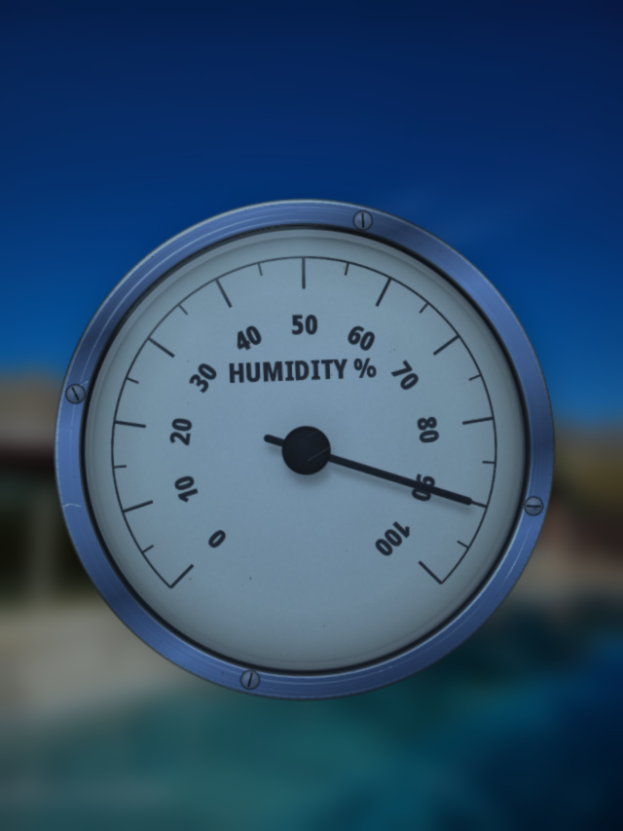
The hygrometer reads 90 %
